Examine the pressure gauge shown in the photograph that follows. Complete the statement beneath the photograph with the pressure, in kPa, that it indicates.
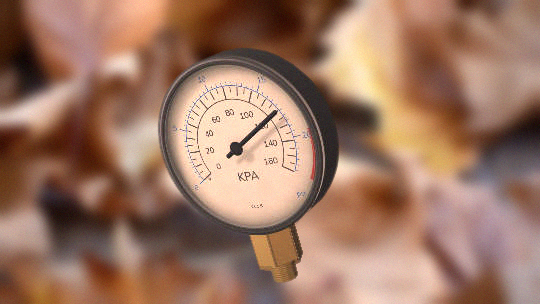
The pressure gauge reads 120 kPa
